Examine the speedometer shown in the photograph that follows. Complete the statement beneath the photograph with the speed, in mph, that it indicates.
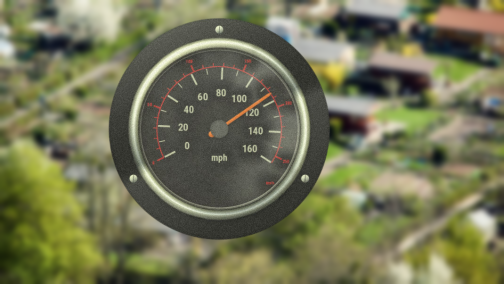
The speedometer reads 115 mph
